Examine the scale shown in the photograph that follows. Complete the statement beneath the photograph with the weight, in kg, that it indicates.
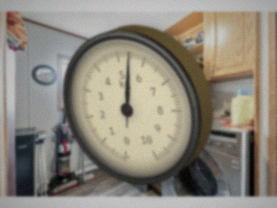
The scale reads 5.5 kg
